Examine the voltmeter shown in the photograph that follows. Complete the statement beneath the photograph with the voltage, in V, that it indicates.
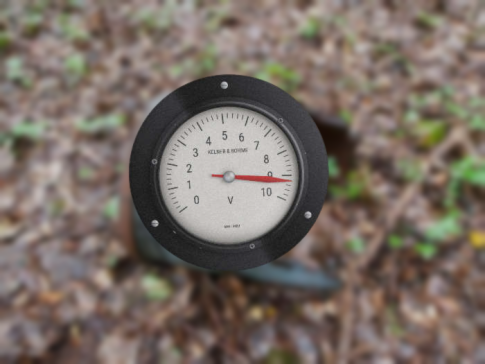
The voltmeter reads 9.2 V
